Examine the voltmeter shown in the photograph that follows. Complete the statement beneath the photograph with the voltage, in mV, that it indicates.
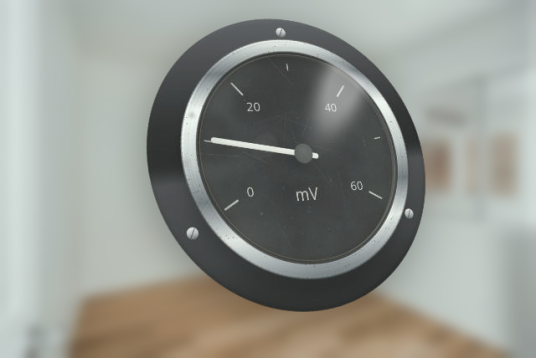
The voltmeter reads 10 mV
